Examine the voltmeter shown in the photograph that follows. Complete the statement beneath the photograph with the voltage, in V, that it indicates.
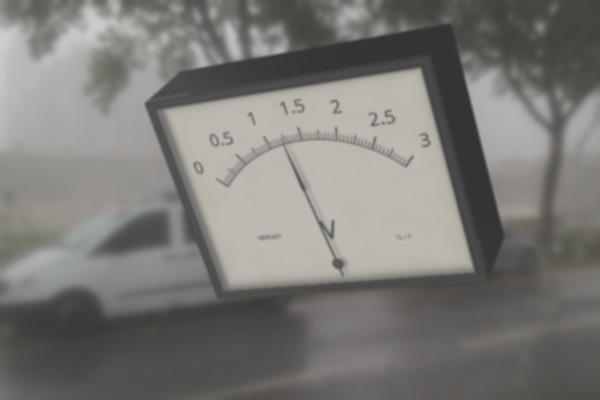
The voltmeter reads 1.25 V
